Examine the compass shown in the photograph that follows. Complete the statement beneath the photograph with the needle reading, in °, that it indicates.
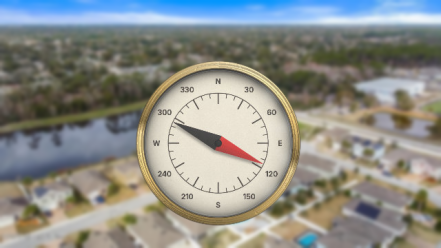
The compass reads 115 °
